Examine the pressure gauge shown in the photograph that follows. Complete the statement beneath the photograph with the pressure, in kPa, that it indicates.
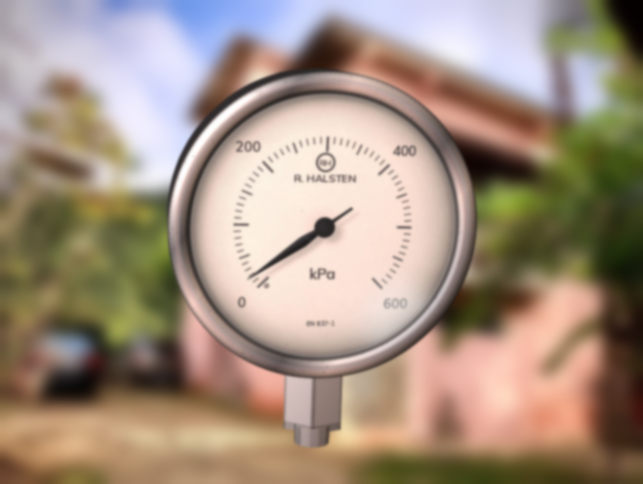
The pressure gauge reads 20 kPa
